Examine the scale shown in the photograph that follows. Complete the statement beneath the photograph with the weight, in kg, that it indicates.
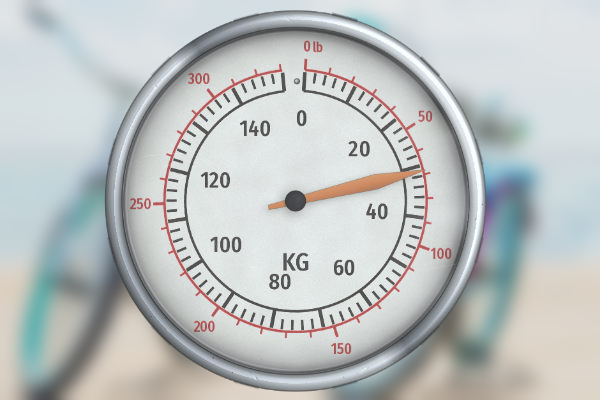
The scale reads 31 kg
